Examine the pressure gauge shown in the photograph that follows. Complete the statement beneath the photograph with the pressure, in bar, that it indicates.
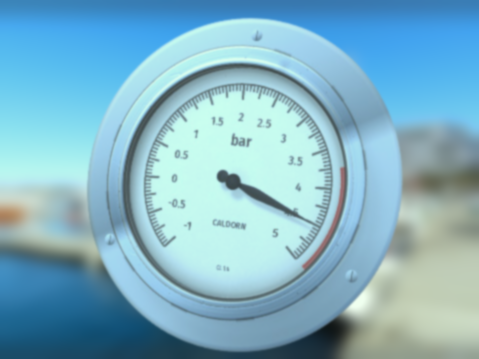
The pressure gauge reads 4.5 bar
